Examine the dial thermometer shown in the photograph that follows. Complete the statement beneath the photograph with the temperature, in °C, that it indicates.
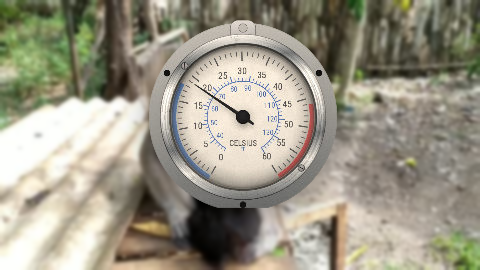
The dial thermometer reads 19 °C
